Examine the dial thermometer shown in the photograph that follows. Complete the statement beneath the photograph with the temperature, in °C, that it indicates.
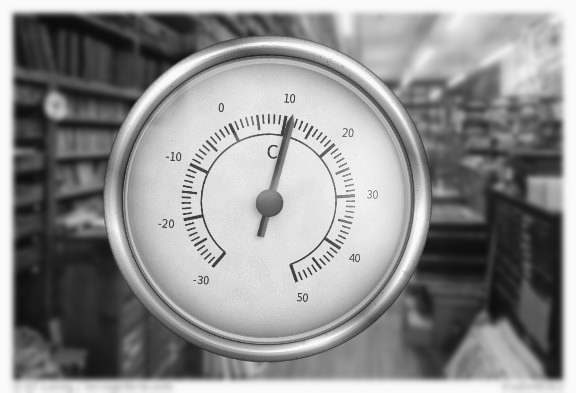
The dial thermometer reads 11 °C
